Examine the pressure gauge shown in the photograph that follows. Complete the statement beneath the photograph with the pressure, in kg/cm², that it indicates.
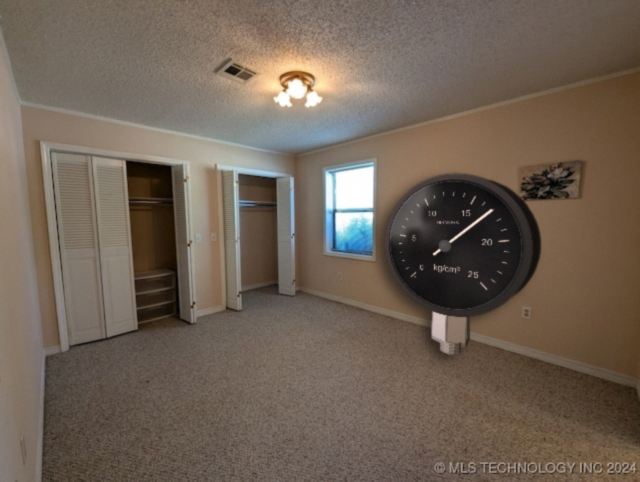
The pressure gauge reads 17 kg/cm²
